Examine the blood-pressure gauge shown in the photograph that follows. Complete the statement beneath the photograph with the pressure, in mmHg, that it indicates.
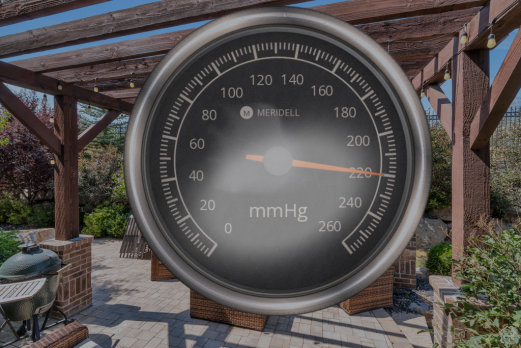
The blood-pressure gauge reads 220 mmHg
